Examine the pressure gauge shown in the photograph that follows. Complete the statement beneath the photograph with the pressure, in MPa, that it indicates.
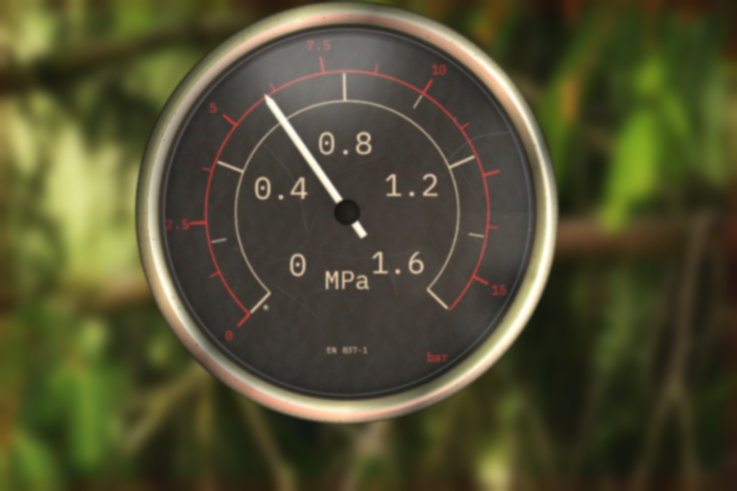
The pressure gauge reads 0.6 MPa
